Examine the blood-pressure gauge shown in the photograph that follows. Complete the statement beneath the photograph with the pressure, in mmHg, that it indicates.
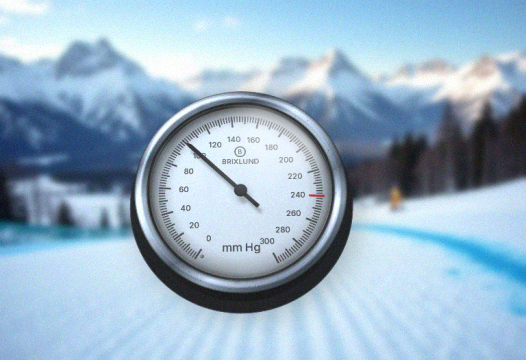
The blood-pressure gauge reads 100 mmHg
